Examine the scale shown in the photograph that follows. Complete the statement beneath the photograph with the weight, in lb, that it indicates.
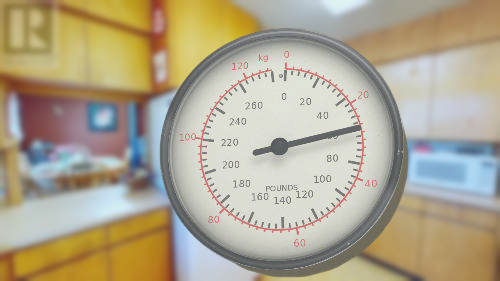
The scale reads 60 lb
